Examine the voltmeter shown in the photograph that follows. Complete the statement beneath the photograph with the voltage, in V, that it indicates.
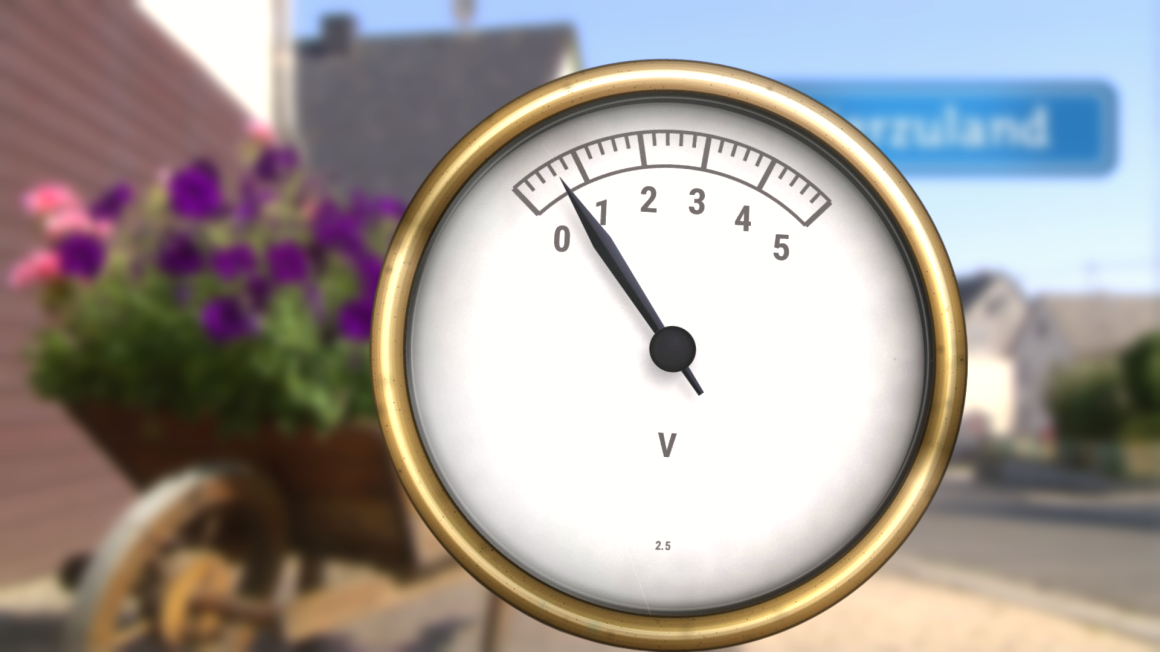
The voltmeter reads 0.6 V
